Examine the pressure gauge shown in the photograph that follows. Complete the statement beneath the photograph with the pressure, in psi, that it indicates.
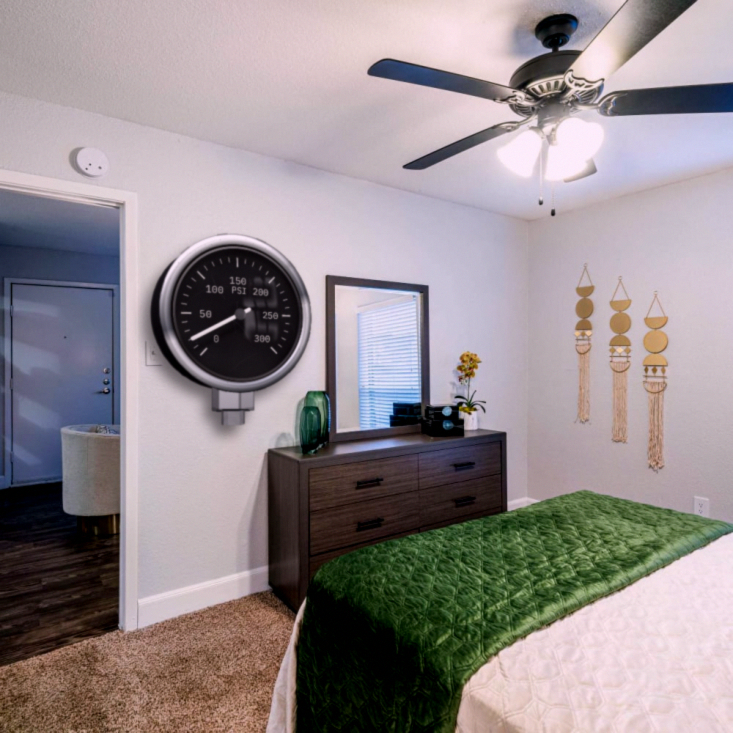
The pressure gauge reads 20 psi
